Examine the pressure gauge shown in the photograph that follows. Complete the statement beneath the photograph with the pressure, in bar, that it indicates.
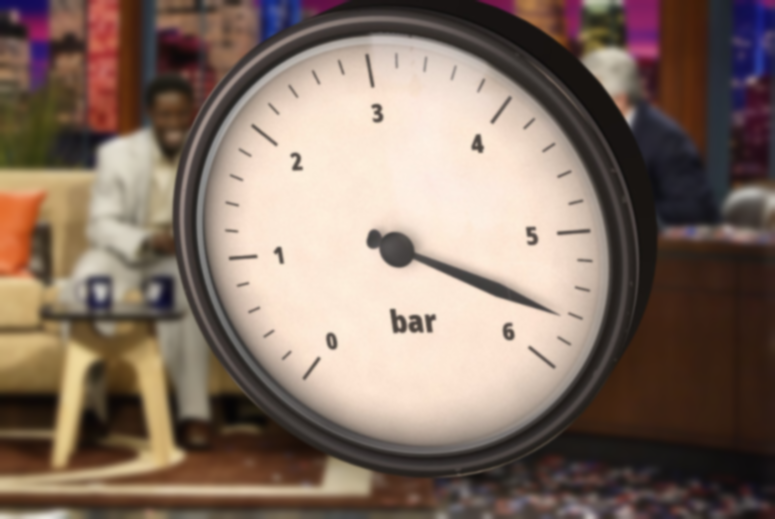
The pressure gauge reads 5.6 bar
